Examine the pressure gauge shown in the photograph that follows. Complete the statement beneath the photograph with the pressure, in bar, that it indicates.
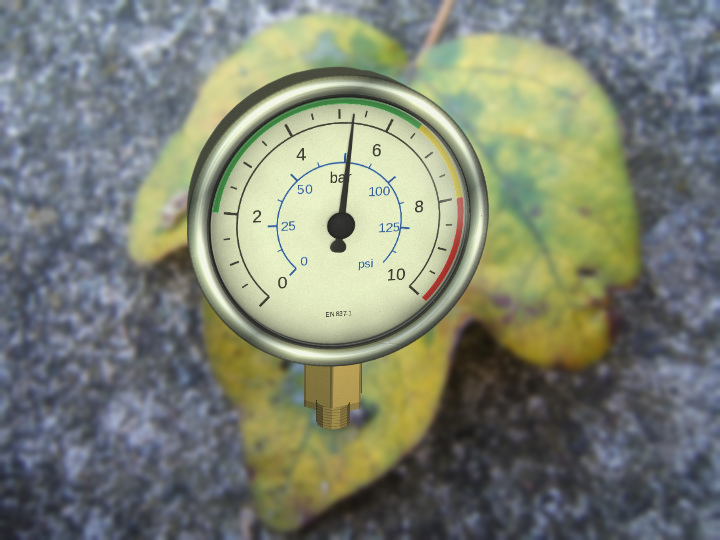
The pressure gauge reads 5.25 bar
